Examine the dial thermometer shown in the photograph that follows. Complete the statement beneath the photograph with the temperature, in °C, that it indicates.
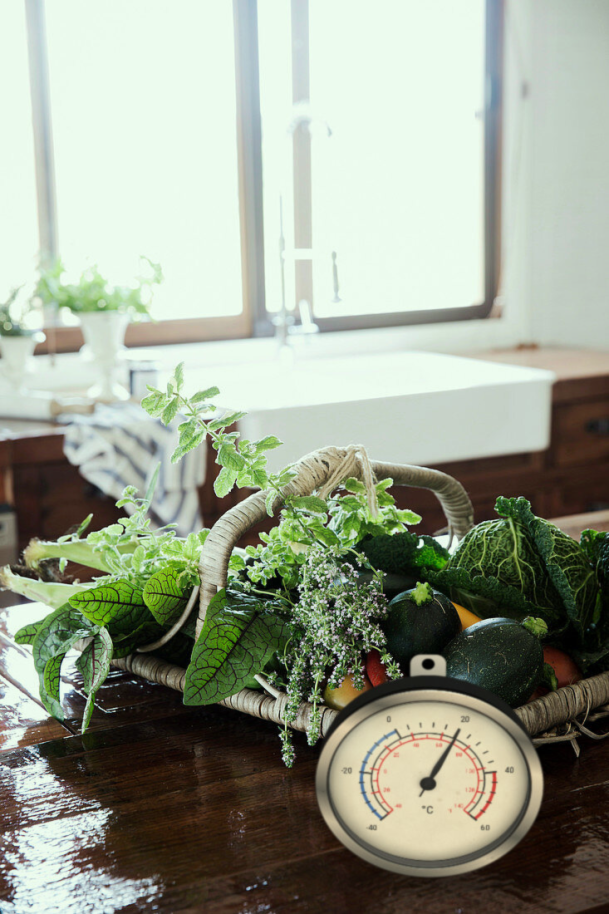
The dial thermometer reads 20 °C
